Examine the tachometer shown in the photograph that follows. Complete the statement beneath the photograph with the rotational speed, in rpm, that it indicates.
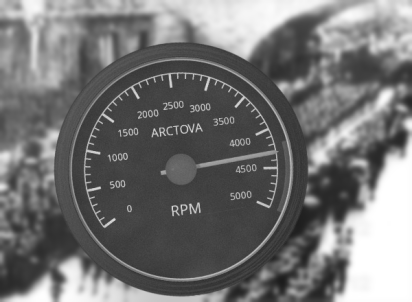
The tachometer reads 4300 rpm
